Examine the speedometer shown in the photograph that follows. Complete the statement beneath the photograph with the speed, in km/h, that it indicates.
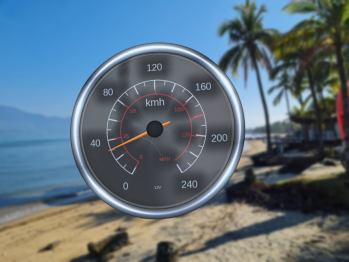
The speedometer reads 30 km/h
